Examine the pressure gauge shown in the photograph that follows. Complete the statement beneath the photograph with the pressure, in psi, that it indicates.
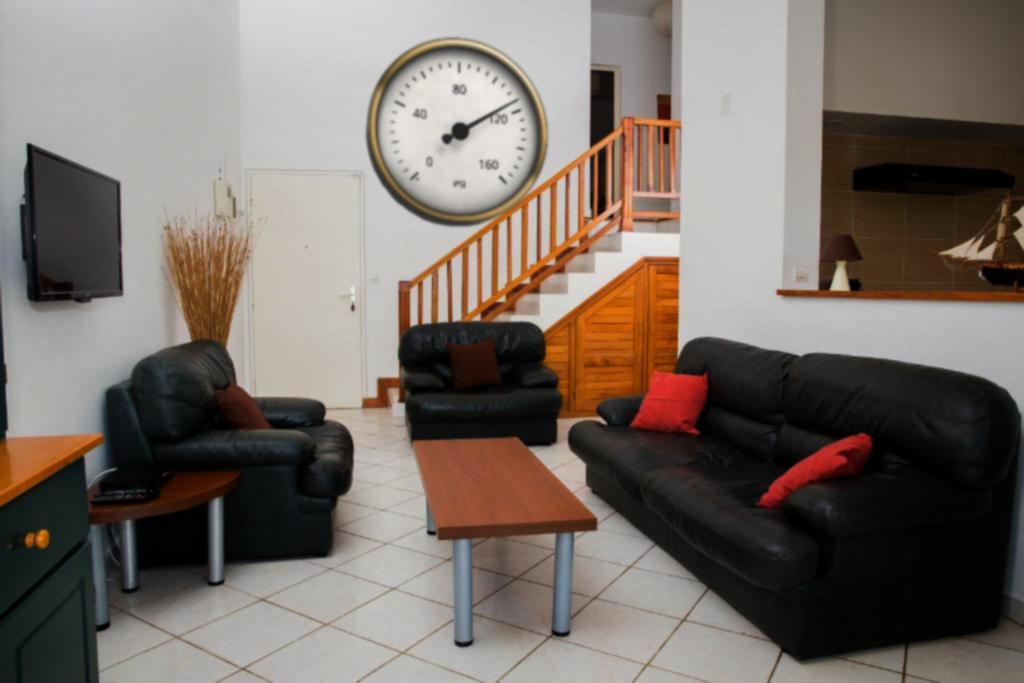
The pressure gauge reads 115 psi
